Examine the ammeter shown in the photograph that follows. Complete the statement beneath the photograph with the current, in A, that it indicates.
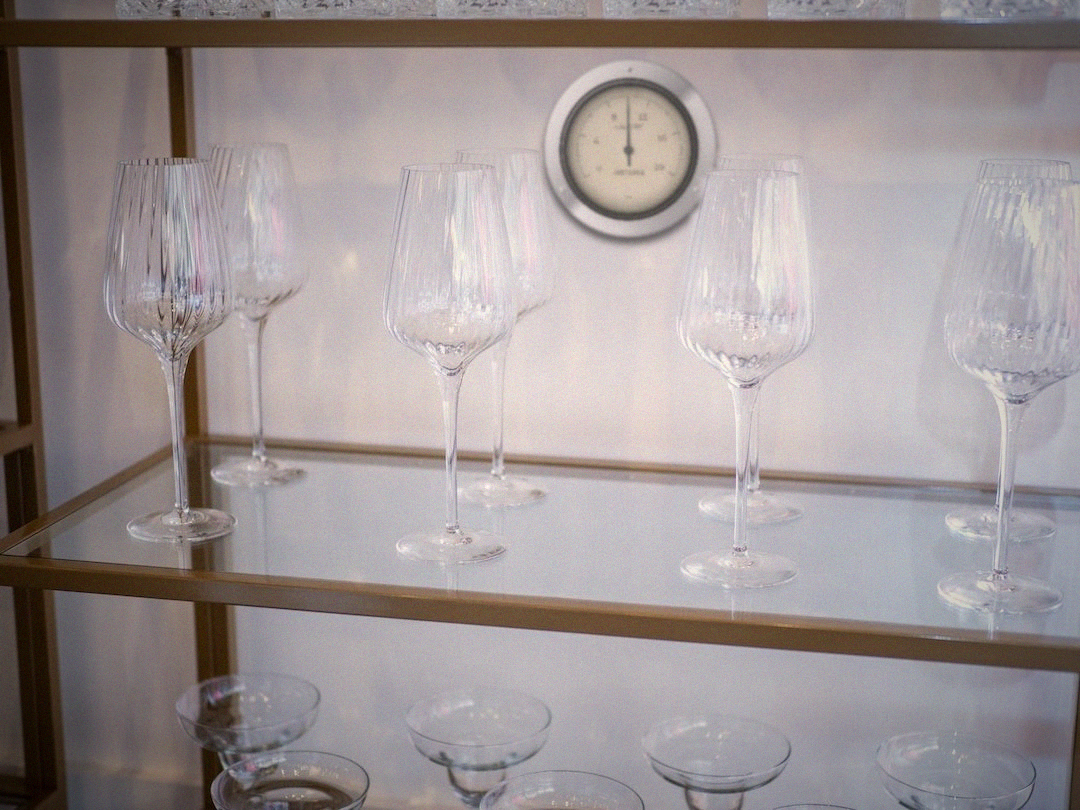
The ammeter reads 10 A
